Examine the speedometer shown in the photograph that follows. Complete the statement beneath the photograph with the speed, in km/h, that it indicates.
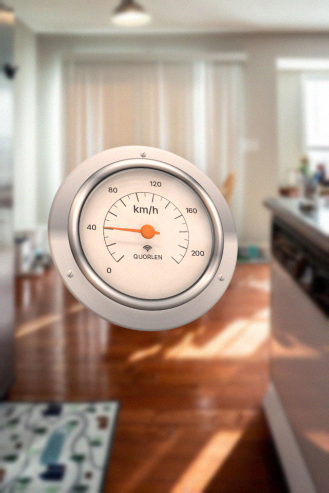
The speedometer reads 40 km/h
